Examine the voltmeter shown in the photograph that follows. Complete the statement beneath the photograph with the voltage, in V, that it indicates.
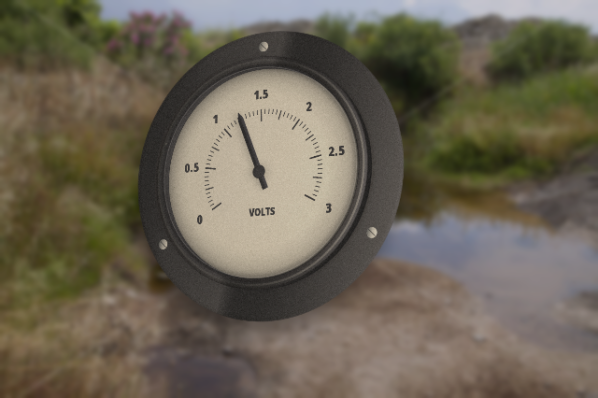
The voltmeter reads 1.25 V
